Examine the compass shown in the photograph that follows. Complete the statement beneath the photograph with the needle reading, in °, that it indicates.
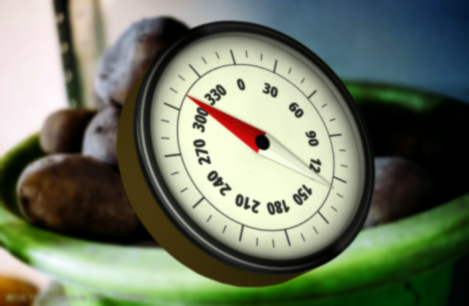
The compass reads 310 °
